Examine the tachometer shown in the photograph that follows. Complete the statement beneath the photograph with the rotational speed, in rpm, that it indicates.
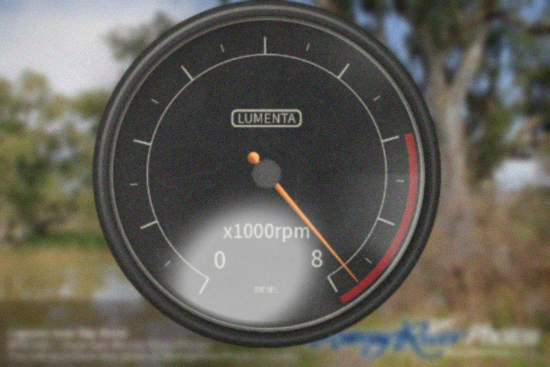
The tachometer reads 7750 rpm
